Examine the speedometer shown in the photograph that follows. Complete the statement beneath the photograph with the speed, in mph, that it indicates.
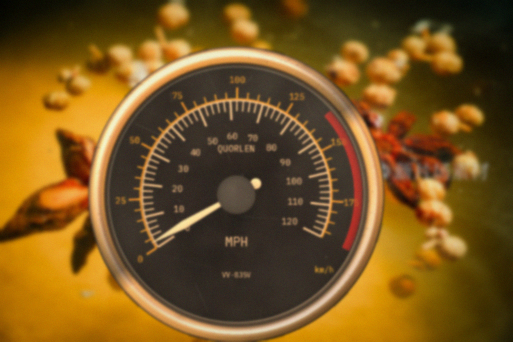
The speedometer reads 2 mph
